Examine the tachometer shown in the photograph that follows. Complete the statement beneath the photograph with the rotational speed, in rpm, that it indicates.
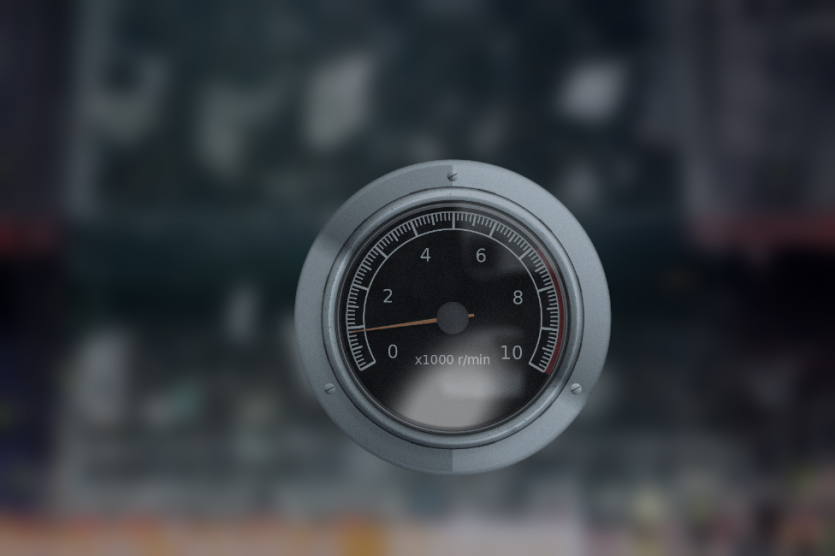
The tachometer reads 900 rpm
